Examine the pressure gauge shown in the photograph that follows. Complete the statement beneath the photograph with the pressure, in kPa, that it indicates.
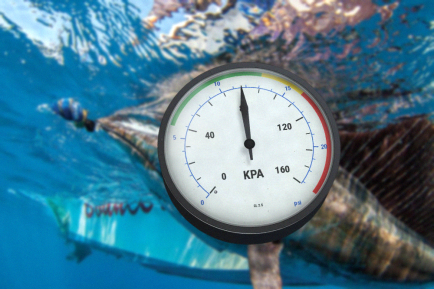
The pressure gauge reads 80 kPa
